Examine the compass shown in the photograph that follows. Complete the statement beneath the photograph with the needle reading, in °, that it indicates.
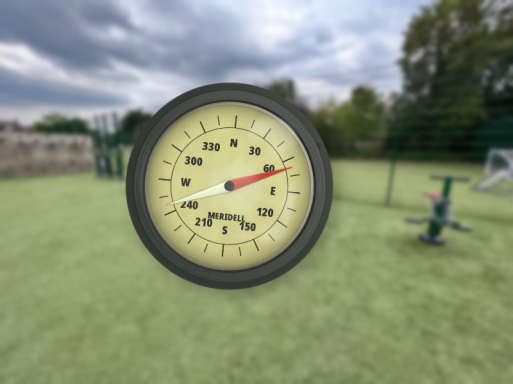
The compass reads 67.5 °
